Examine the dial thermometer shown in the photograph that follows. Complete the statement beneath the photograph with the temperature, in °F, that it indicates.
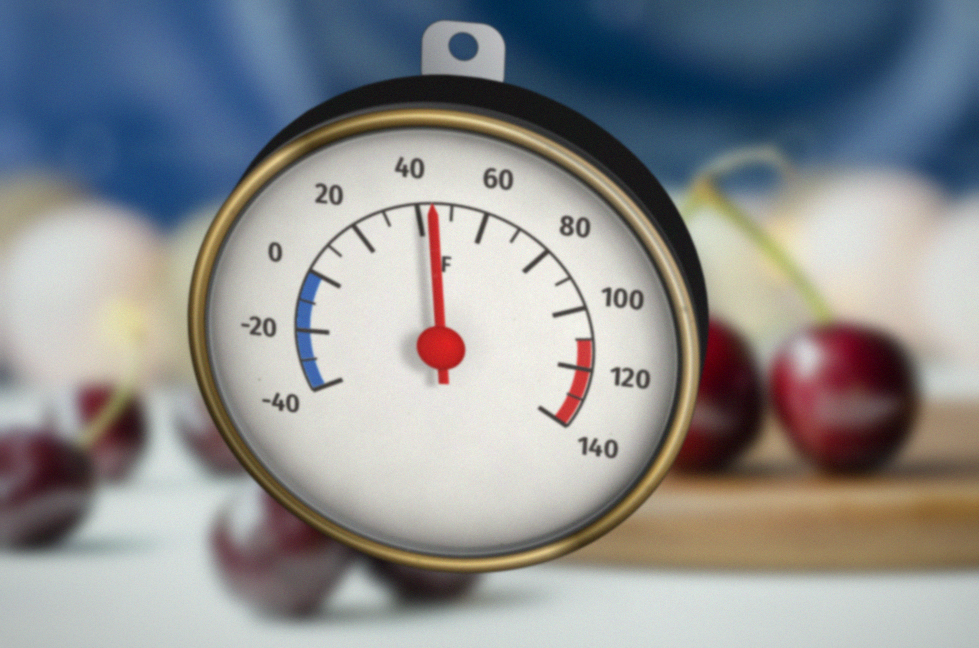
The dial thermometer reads 45 °F
